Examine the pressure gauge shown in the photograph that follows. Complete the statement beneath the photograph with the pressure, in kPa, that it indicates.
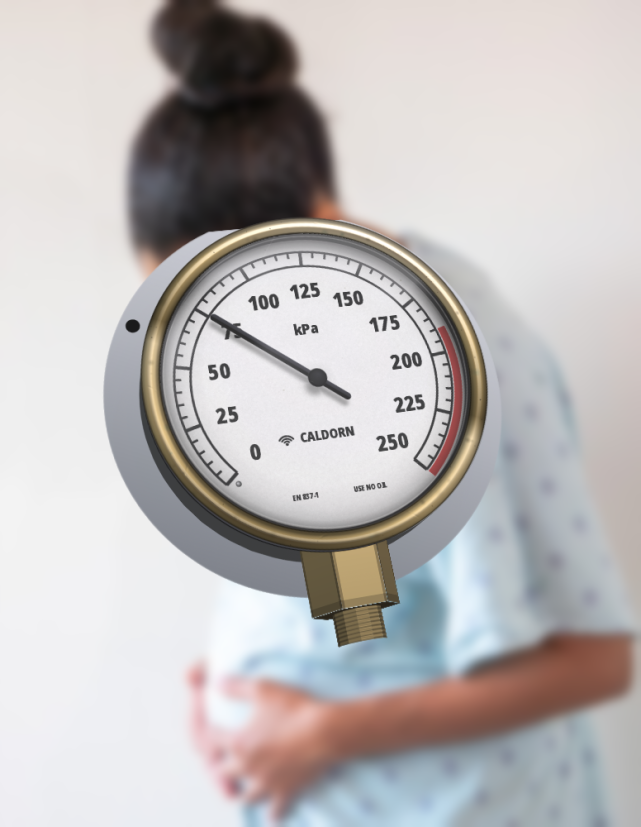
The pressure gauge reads 75 kPa
